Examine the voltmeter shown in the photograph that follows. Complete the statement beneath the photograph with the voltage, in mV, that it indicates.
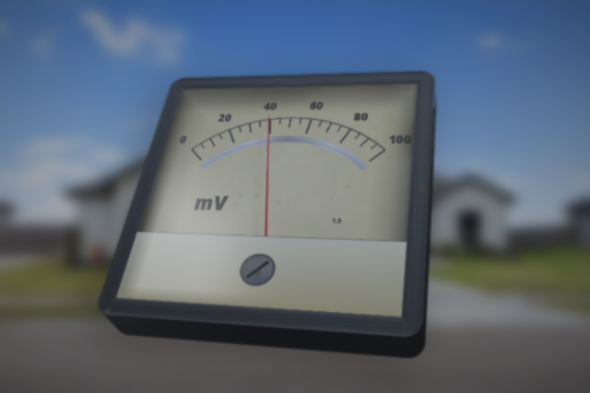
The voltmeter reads 40 mV
